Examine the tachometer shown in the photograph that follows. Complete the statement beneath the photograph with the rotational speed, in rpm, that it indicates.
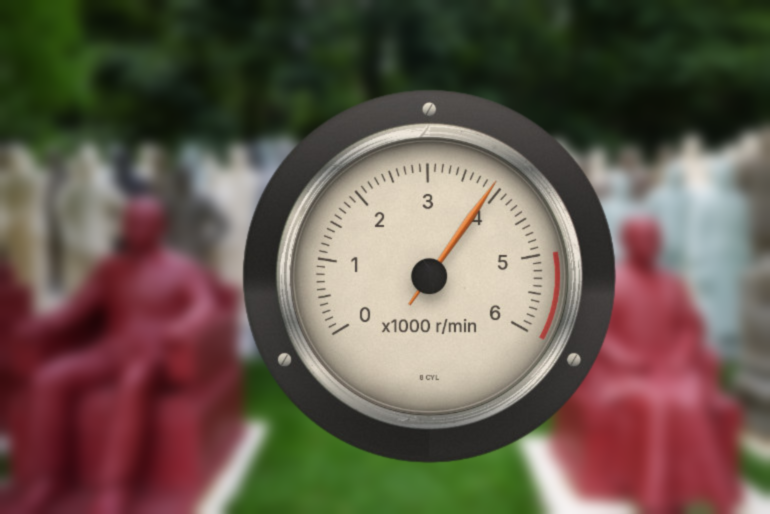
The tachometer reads 3900 rpm
